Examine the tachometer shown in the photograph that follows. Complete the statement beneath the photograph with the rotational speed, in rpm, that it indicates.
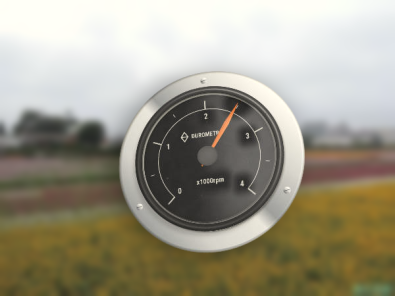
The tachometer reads 2500 rpm
